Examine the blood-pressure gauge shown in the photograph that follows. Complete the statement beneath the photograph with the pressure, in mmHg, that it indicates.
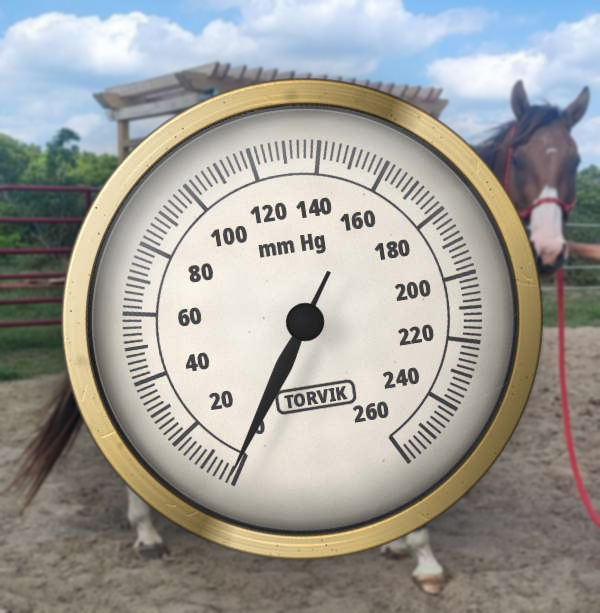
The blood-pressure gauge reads 2 mmHg
